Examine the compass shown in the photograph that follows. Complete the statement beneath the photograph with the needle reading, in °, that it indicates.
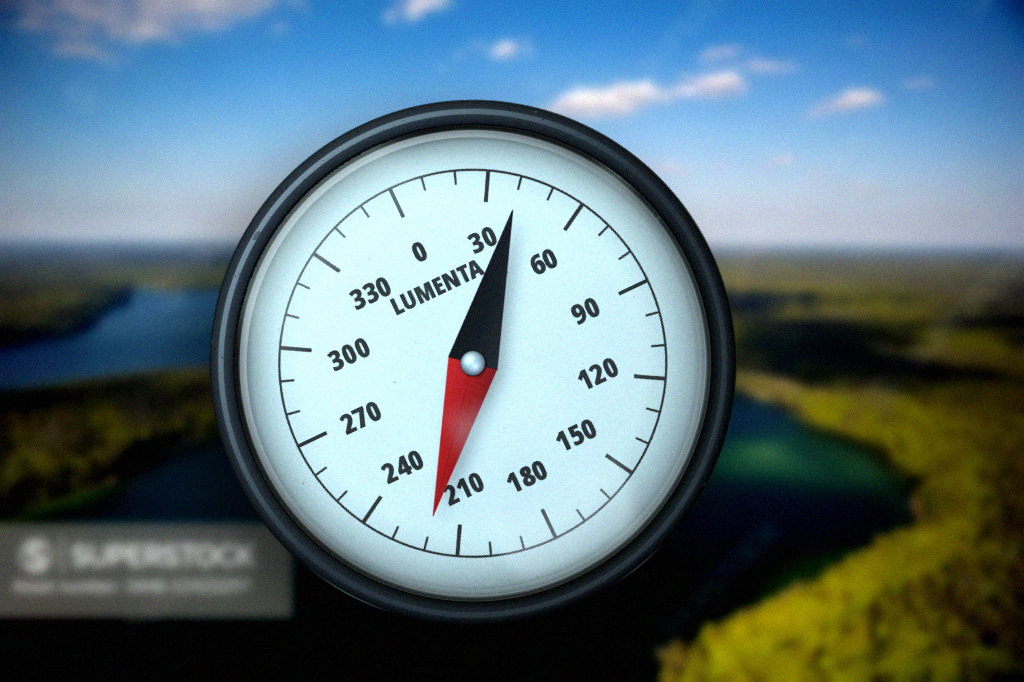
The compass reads 220 °
